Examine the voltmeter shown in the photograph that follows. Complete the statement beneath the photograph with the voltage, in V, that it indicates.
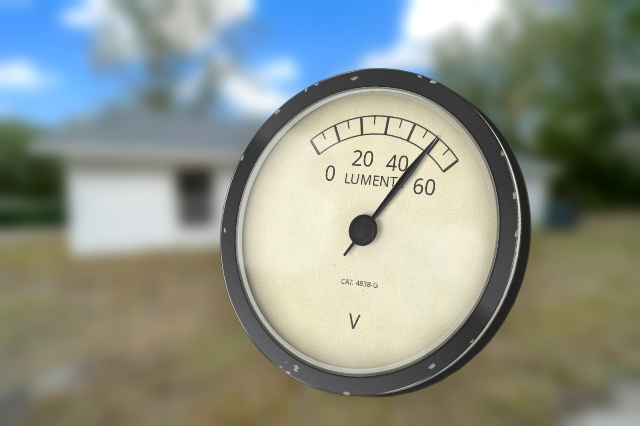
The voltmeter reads 50 V
